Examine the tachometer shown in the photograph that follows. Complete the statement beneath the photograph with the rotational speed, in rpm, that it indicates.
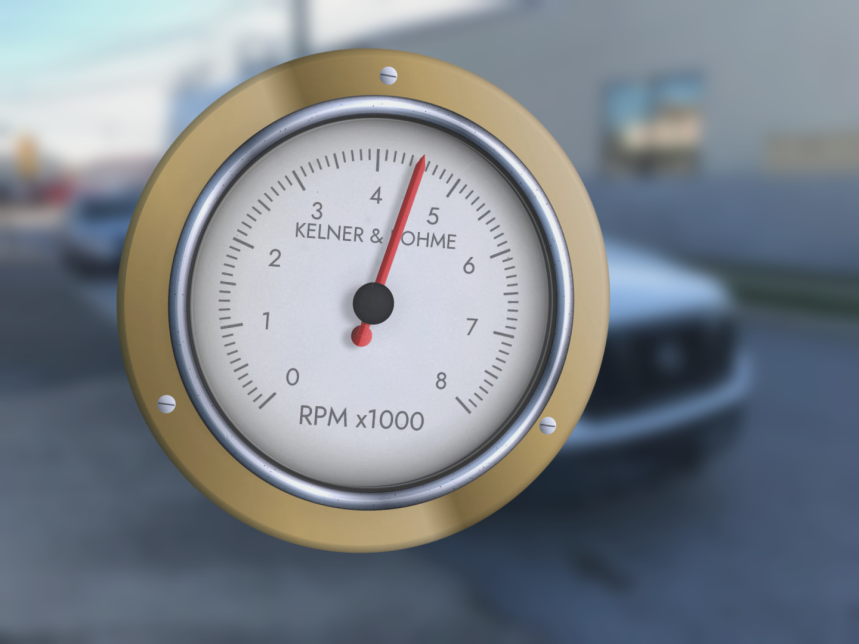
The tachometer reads 4500 rpm
